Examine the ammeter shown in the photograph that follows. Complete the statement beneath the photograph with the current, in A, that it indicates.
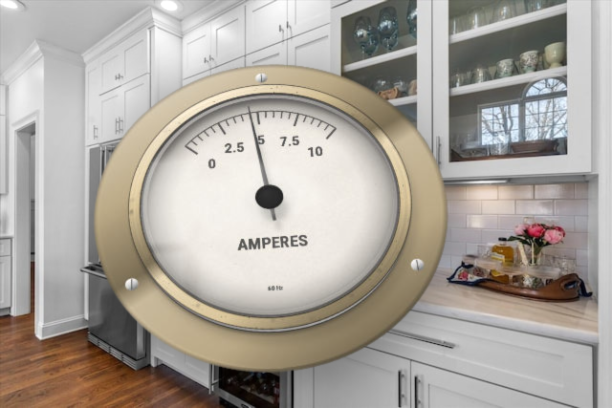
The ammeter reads 4.5 A
